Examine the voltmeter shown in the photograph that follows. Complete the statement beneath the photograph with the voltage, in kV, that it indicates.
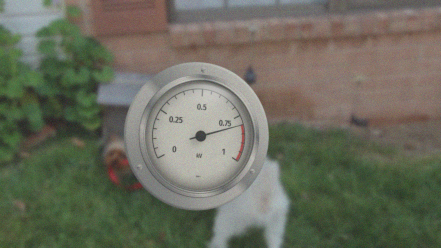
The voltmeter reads 0.8 kV
